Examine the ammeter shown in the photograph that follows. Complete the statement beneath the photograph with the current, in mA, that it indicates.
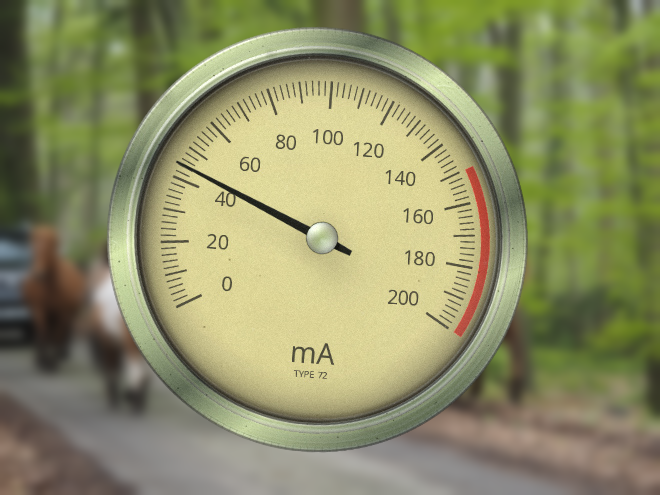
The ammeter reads 44 mA
